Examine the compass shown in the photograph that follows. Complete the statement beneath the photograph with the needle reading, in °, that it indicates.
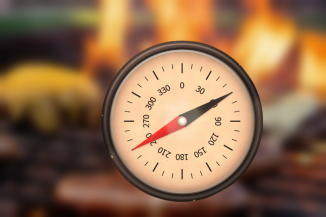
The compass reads 240 °
